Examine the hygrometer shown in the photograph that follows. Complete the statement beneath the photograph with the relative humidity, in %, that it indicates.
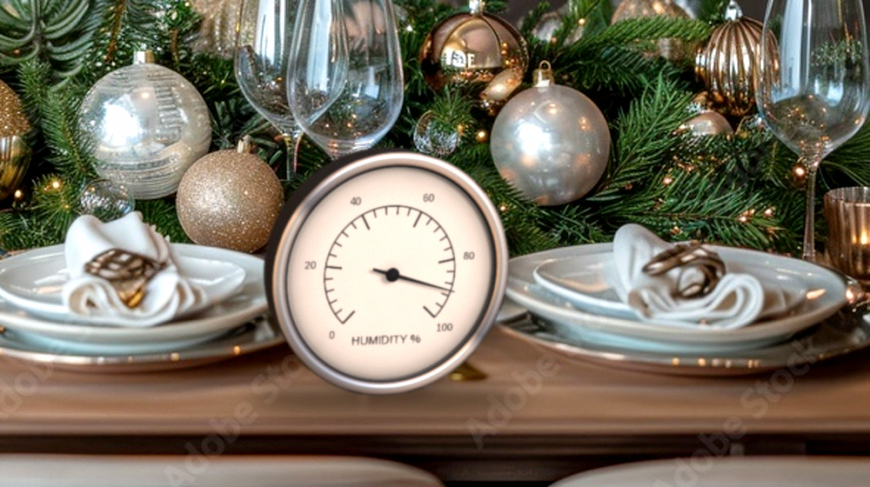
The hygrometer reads 90 %
